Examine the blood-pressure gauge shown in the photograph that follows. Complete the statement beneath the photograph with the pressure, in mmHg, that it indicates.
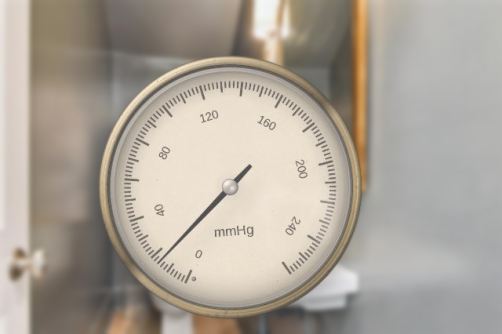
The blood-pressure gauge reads 16 mmHg
